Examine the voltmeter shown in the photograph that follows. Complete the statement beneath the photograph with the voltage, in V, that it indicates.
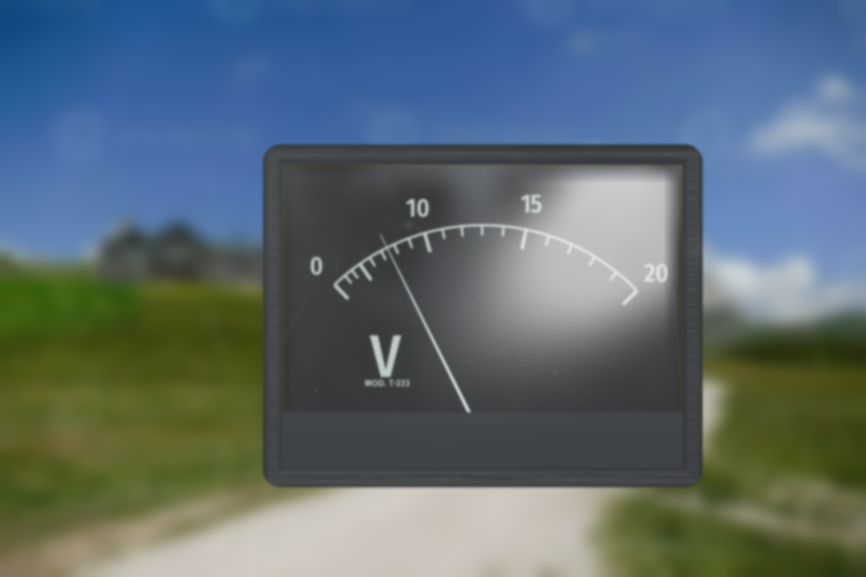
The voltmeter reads 7.5 V
